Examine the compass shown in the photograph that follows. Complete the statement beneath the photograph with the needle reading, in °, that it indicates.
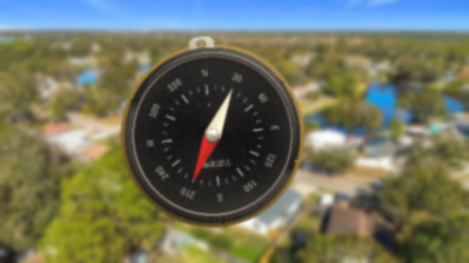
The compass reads 210 °
